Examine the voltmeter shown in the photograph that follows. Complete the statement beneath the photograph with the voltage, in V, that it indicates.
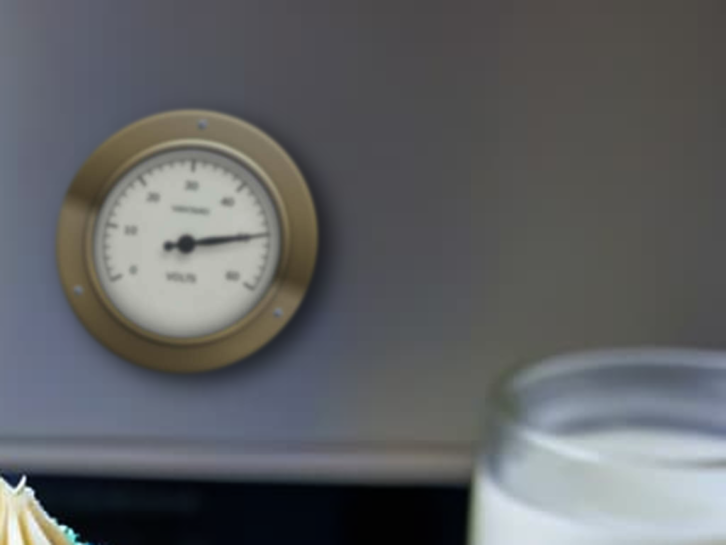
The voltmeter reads 50 V
